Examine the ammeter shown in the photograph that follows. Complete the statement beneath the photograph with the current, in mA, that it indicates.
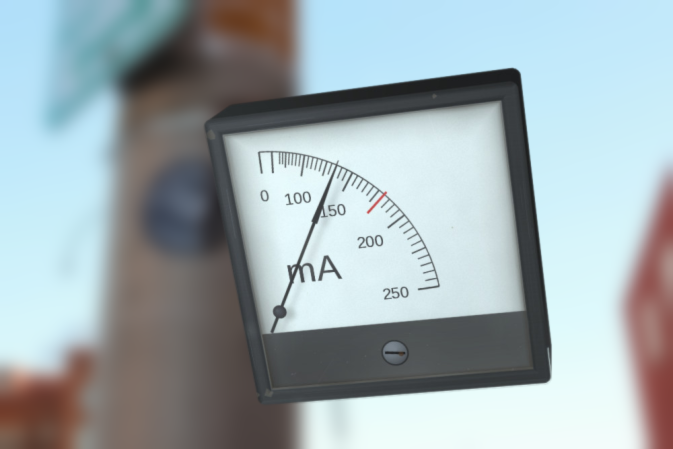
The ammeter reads 135 mA
